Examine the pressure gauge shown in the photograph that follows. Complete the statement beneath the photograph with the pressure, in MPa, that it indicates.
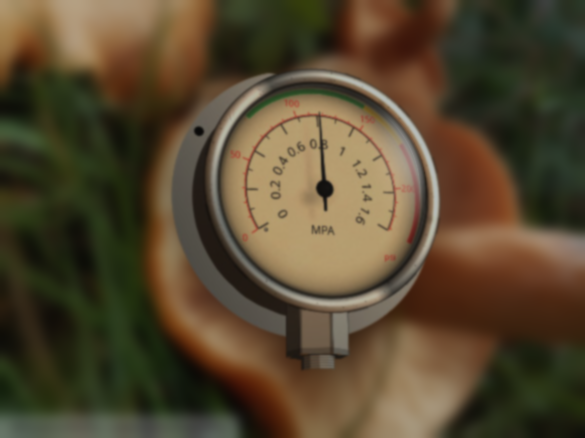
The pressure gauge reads 0.8 MPa
